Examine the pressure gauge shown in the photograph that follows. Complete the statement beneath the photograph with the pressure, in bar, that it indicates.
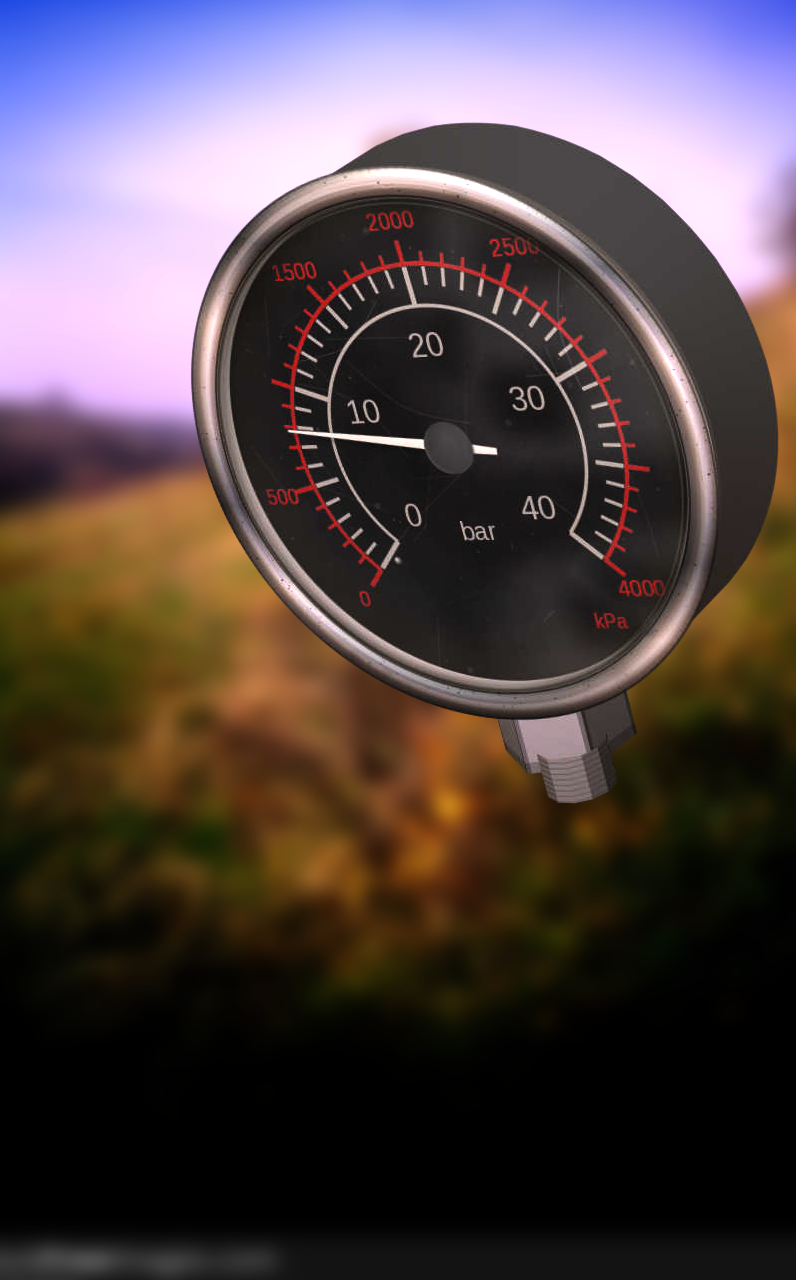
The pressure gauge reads 8 bar
